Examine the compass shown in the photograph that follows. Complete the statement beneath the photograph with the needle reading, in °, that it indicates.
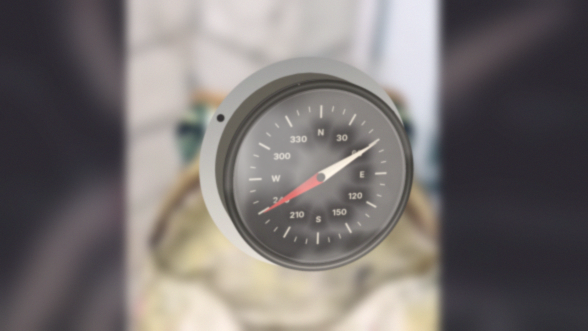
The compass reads 240 °
